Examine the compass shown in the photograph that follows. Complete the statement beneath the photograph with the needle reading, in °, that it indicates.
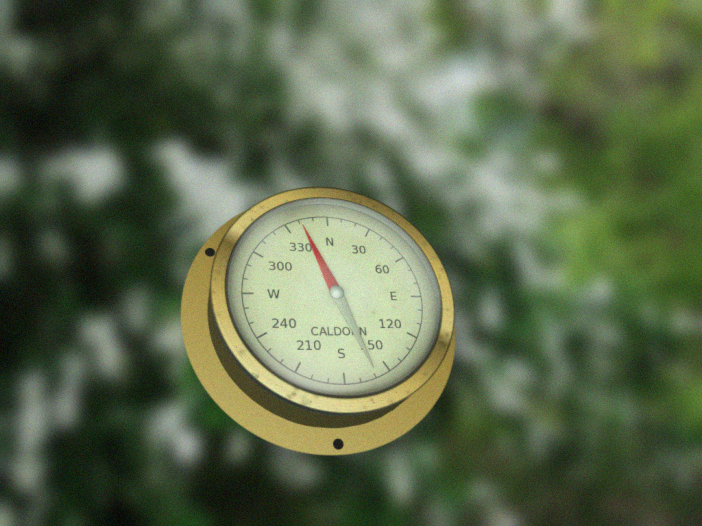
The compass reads 340 °
